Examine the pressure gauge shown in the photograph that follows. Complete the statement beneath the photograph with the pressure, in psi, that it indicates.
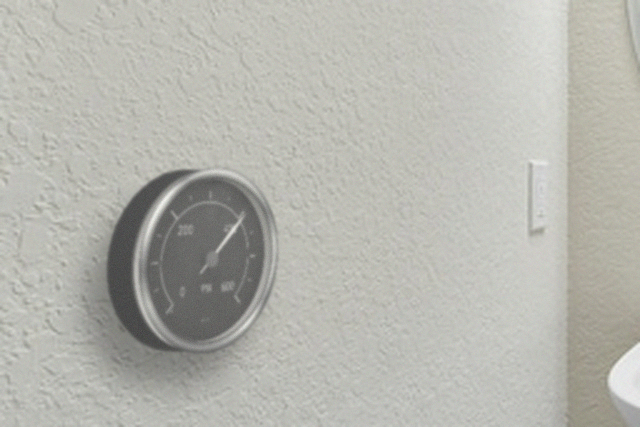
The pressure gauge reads 400 psi
